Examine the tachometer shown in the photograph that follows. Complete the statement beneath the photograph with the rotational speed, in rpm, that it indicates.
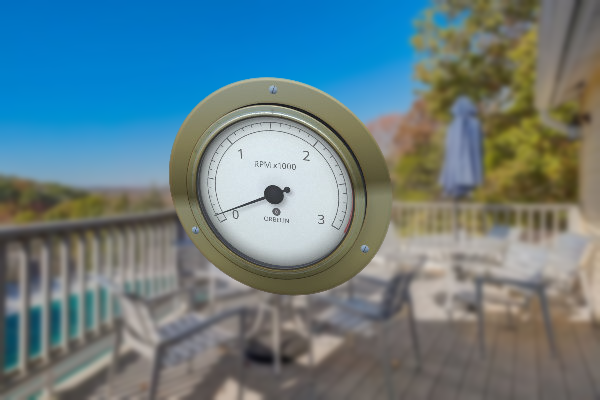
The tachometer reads 100 rpm
